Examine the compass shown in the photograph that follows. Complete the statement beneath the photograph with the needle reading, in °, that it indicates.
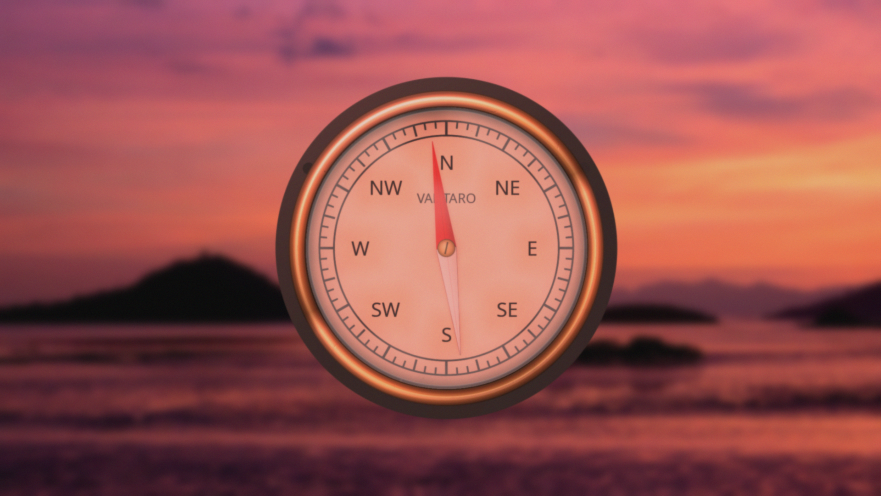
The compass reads 352.5 °
